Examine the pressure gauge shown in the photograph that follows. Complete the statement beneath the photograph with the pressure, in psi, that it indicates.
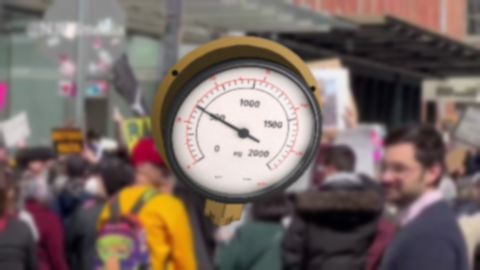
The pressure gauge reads 500 psi
